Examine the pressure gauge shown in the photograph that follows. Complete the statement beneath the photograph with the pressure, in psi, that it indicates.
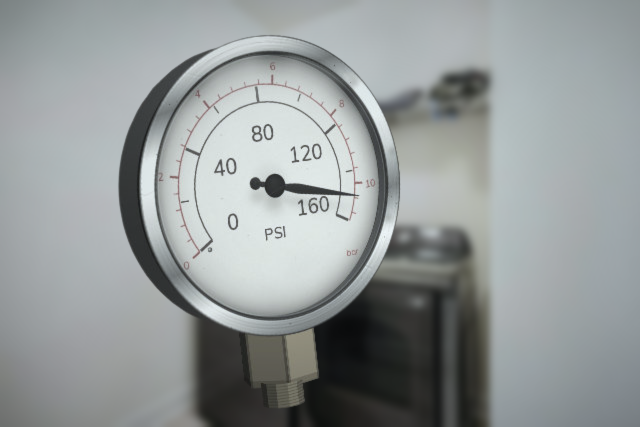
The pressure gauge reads 150 psi
